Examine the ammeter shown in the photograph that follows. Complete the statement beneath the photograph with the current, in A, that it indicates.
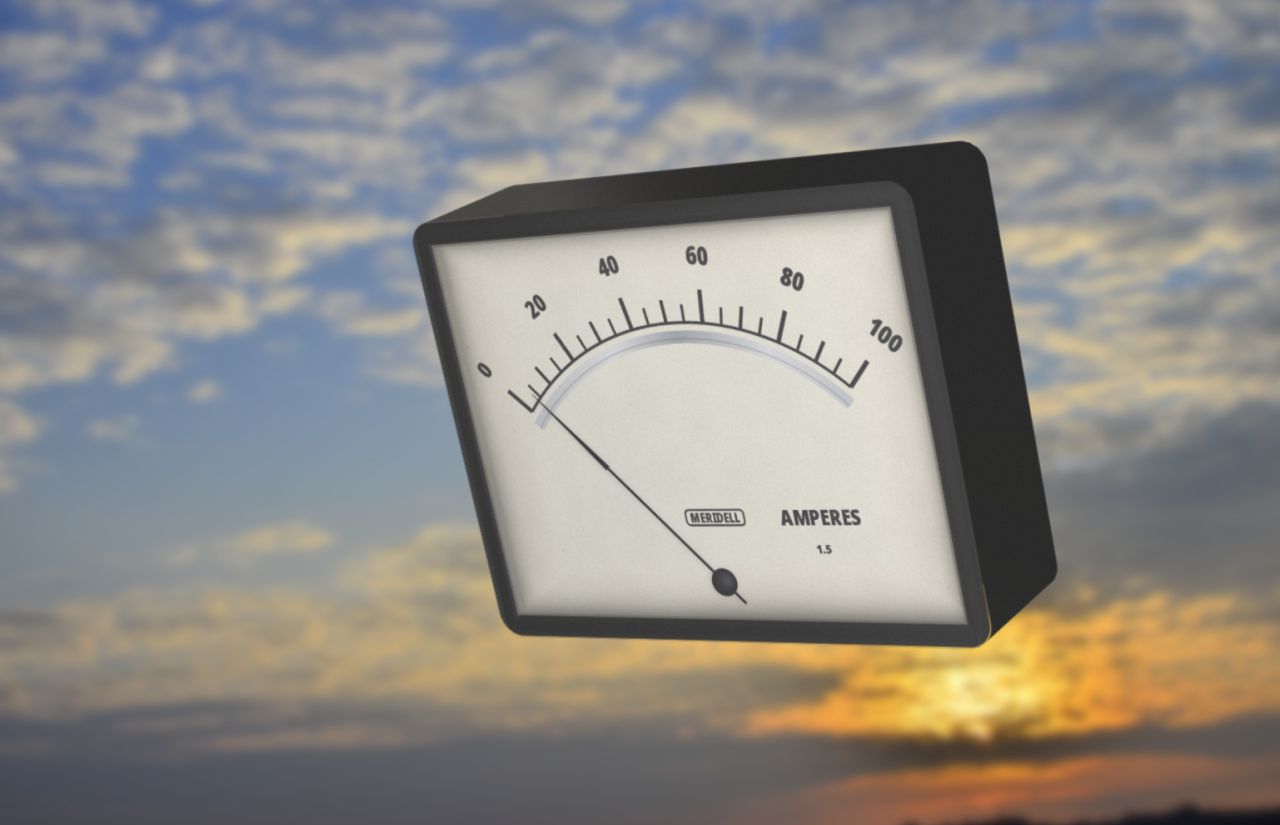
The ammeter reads 5 A
